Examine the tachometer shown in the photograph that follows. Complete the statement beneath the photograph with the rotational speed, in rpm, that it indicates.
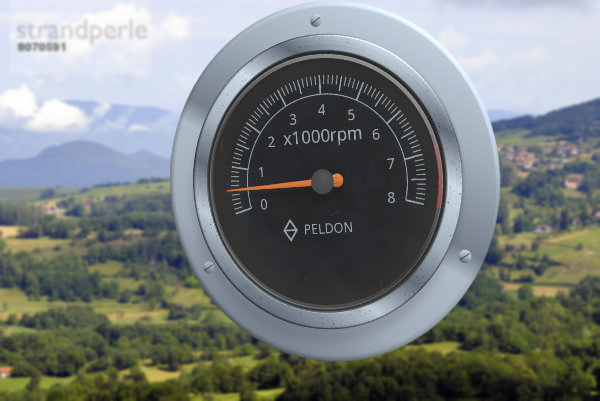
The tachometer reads 500 rpm
